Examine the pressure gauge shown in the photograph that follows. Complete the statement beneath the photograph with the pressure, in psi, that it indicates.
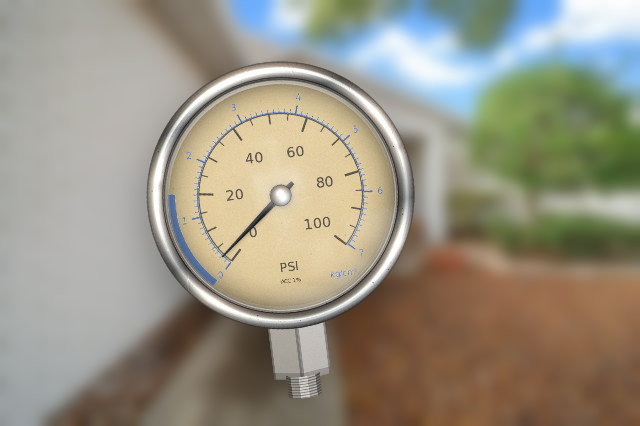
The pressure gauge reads 2.5 psi
